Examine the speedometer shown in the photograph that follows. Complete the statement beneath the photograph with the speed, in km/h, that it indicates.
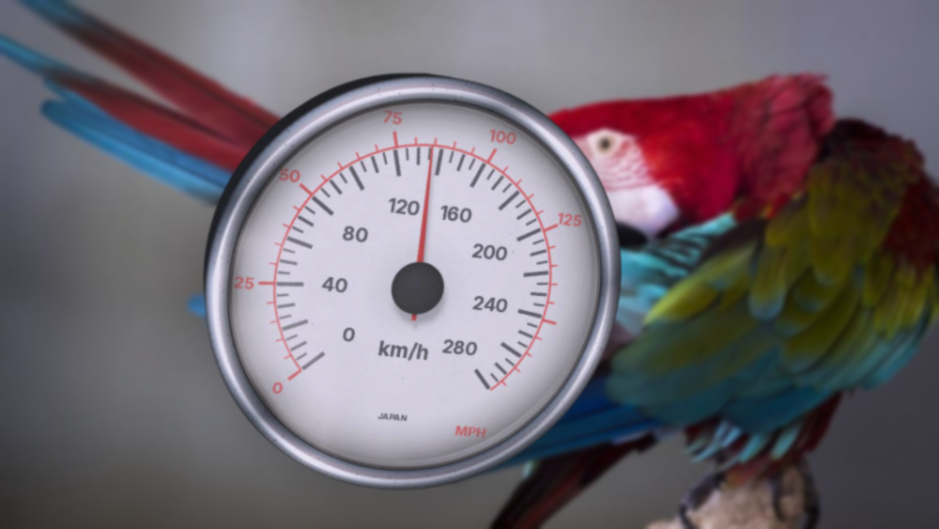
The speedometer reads 135 km/h
